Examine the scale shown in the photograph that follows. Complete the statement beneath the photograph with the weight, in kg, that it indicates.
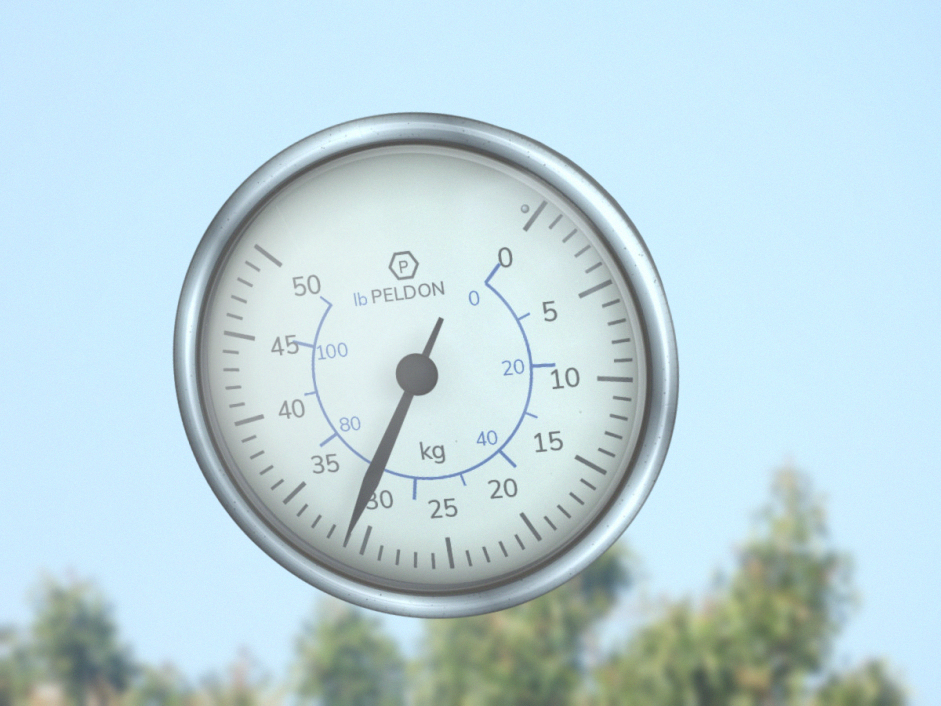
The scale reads 31 kg
